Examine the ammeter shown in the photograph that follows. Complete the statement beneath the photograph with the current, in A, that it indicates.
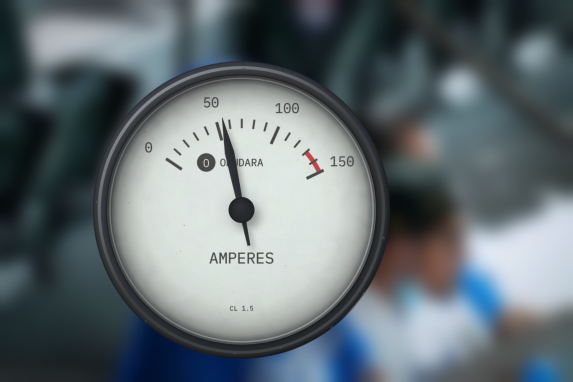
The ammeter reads 55 A
